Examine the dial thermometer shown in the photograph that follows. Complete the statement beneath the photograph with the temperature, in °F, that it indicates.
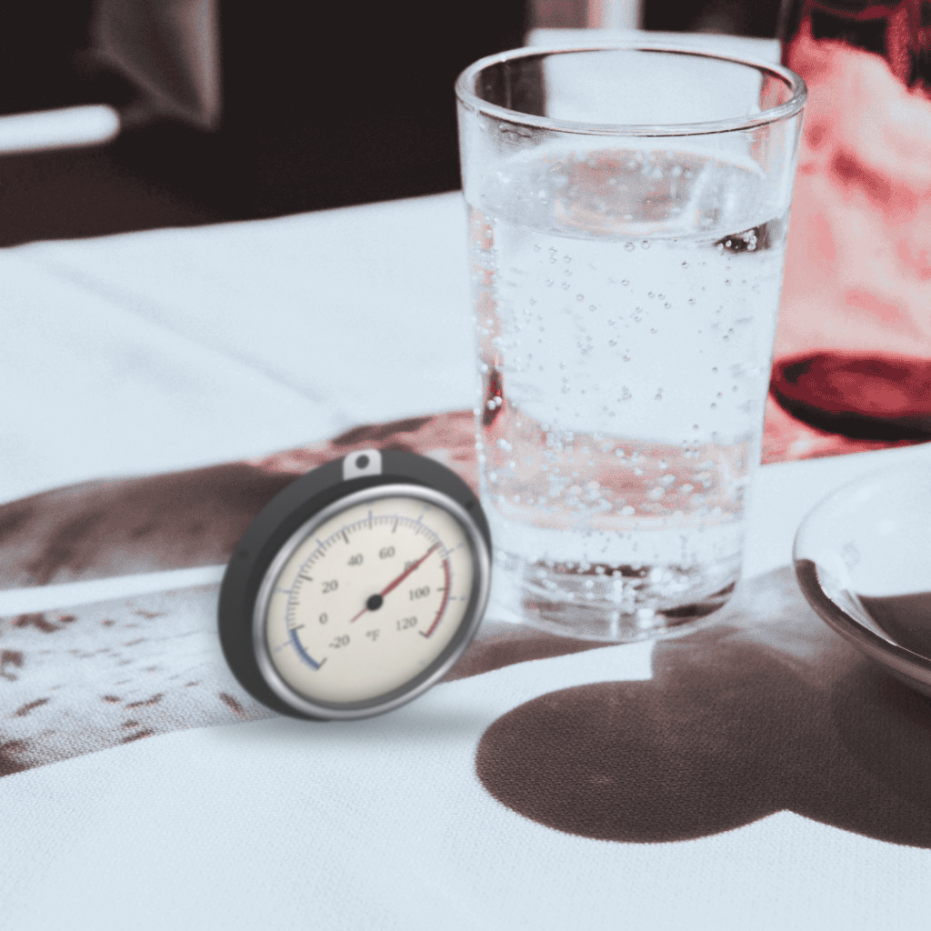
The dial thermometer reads 80 °F
